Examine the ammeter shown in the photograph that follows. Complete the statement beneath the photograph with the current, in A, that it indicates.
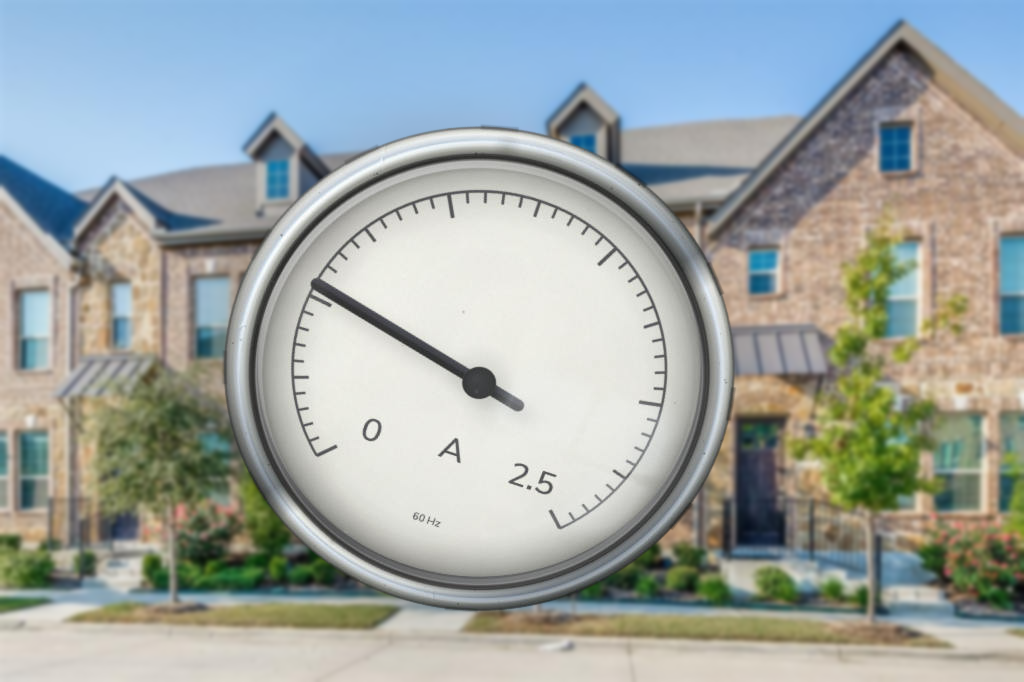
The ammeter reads 0.55 A
